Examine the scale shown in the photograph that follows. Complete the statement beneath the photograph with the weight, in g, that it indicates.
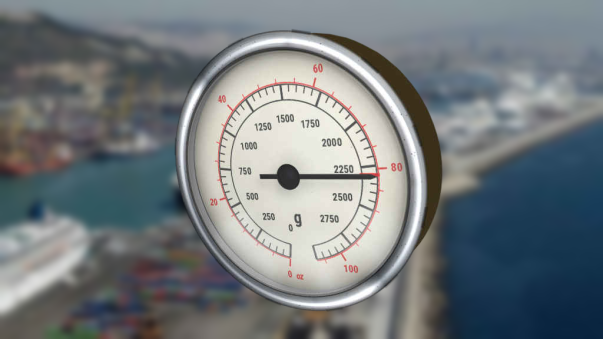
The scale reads 2300 g
